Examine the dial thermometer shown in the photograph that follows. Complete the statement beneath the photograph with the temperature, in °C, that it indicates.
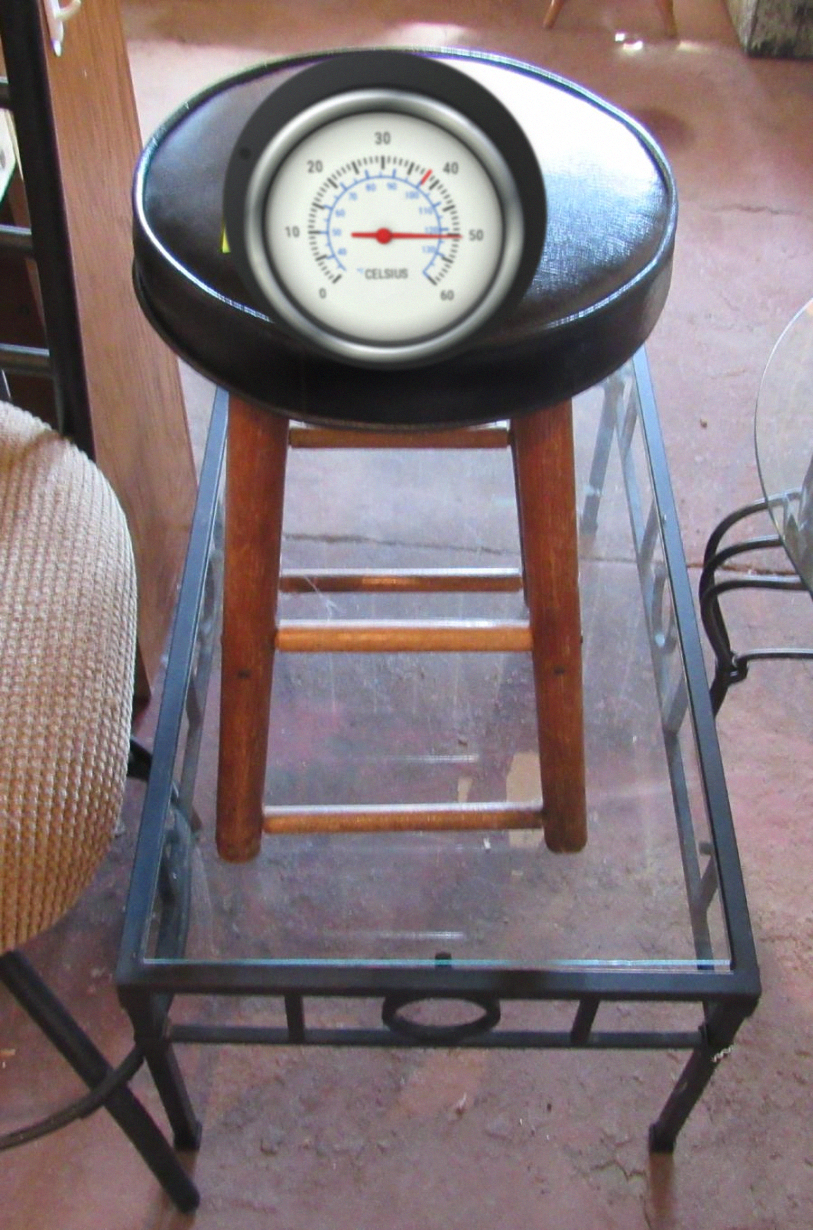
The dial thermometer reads 50 °C
